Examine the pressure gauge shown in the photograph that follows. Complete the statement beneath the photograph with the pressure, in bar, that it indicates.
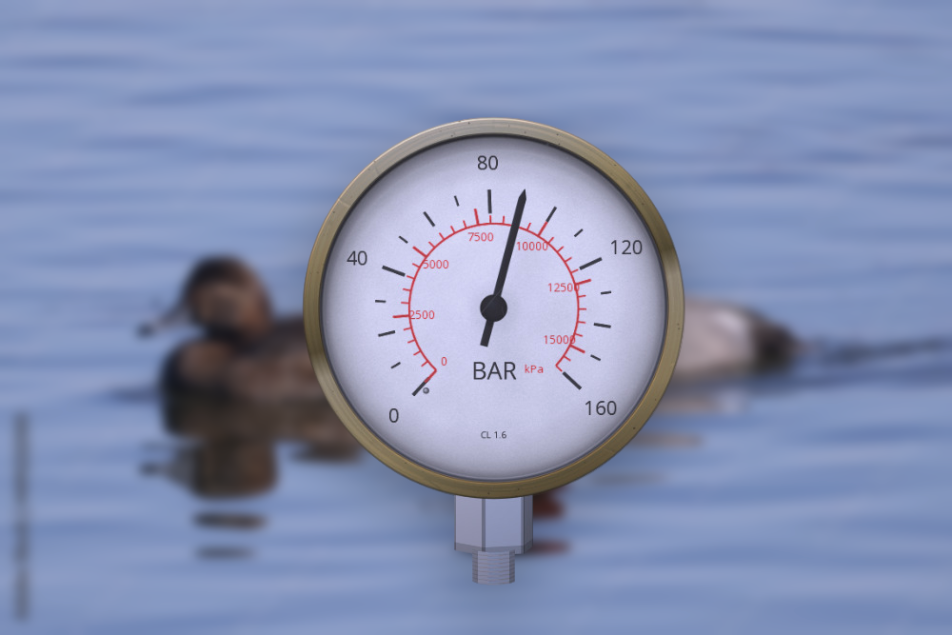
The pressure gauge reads 90 bar
